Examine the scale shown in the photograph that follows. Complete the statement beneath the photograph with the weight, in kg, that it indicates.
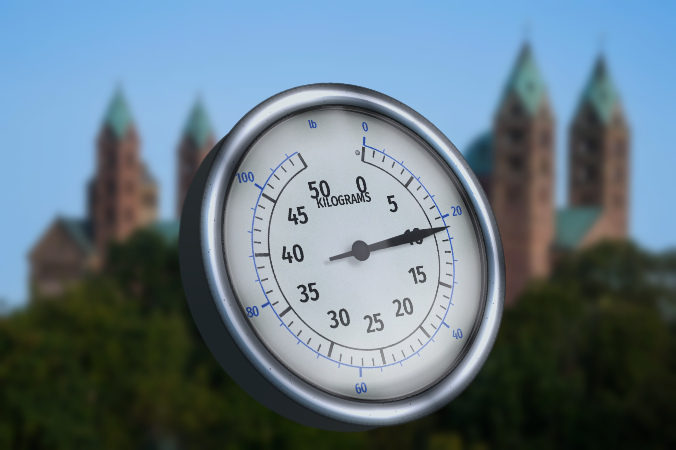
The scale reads 10 kg
